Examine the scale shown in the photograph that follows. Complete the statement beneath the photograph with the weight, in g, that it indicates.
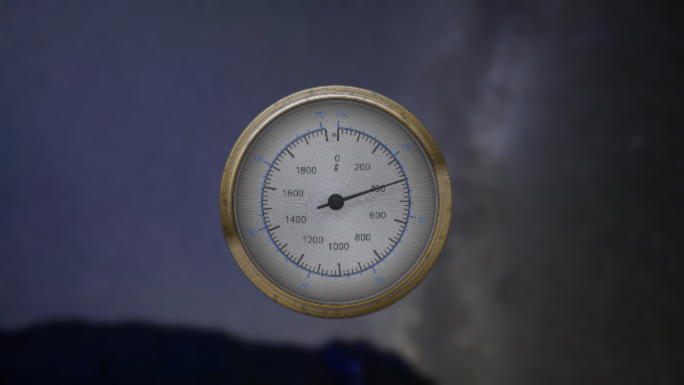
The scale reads 400 g
